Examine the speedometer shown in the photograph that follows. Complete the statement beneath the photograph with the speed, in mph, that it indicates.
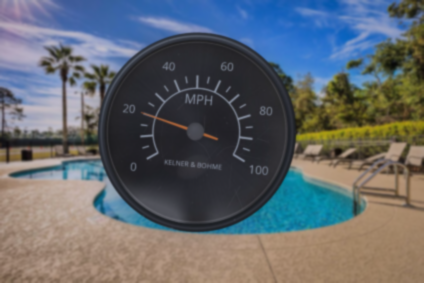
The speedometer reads 20 mph
